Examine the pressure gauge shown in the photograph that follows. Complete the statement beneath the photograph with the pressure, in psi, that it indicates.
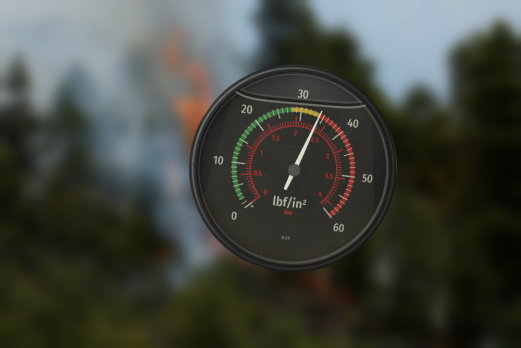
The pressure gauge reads 34 psi
